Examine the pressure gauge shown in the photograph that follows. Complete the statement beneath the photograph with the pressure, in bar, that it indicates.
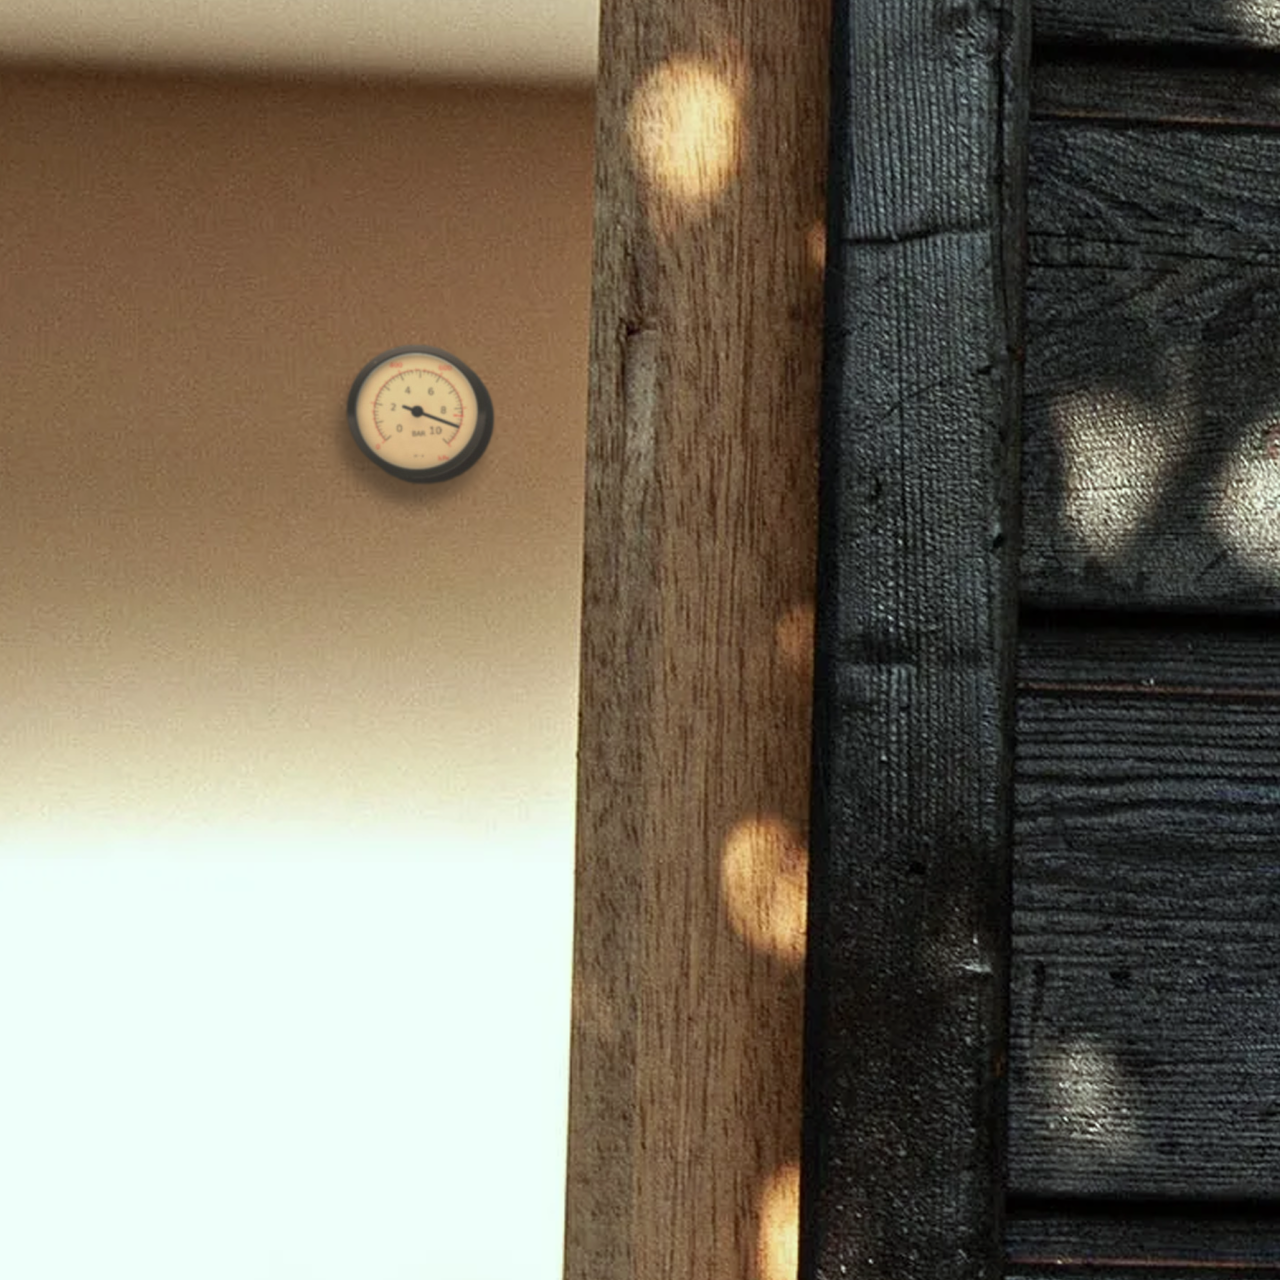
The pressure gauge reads 9 bar
